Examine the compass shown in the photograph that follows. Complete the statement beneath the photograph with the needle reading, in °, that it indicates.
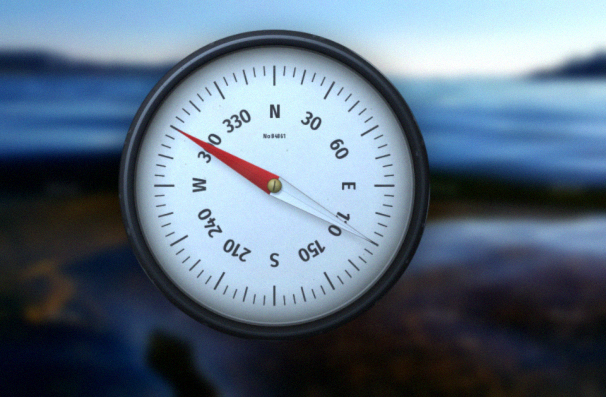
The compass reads 300 °
